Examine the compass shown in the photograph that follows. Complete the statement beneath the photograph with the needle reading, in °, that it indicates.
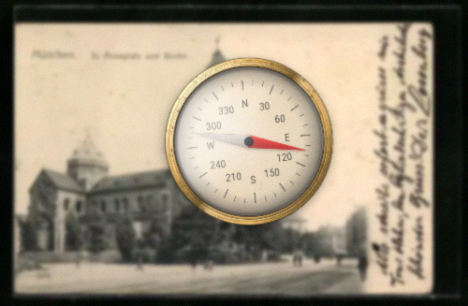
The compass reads 105 °
